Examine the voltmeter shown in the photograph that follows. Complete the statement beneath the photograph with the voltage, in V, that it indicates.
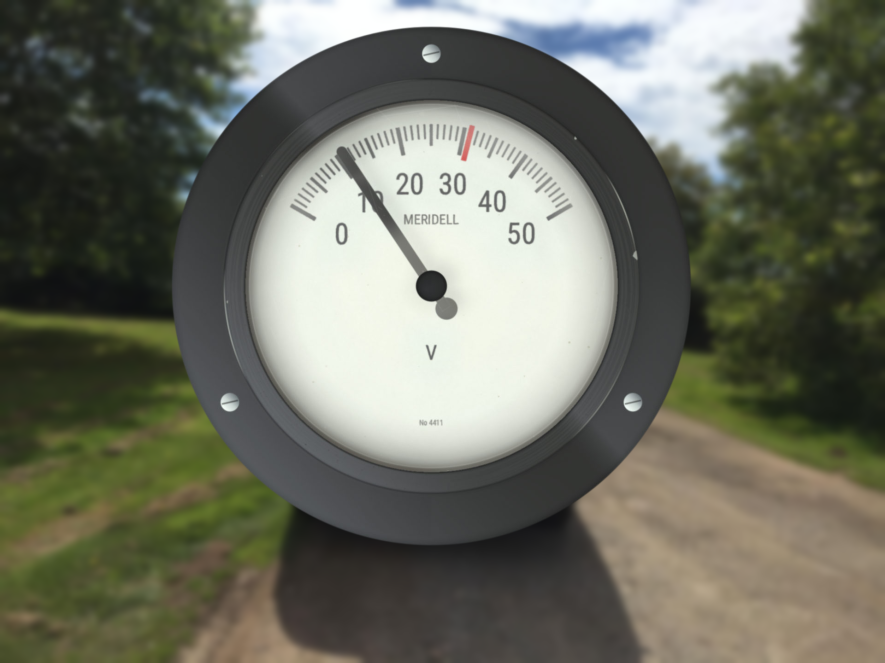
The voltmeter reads 11 V
